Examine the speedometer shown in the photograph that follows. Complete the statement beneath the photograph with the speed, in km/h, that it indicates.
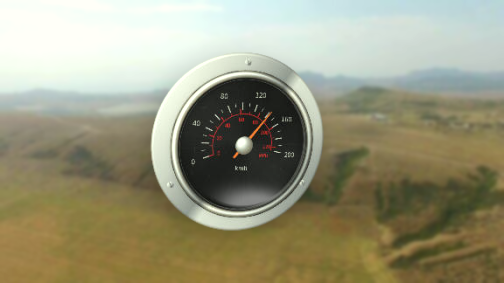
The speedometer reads 140 km/h
